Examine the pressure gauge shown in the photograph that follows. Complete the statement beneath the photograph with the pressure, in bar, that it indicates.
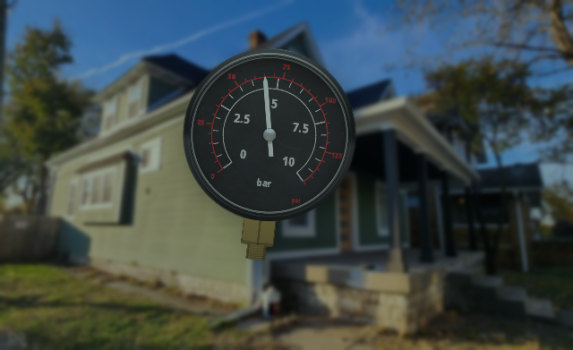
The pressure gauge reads 4.5 bar
